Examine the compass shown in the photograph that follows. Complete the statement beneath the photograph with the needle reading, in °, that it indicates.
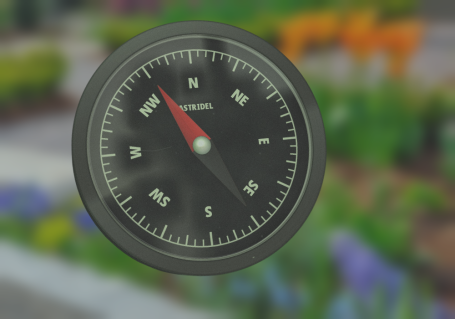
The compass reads 330 °
